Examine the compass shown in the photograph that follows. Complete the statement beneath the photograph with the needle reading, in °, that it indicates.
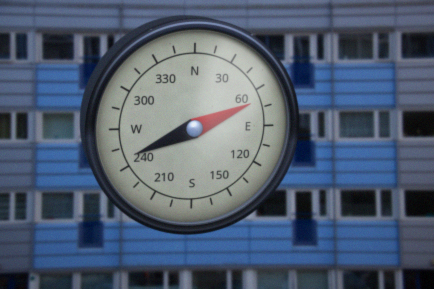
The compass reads 67.5 °
